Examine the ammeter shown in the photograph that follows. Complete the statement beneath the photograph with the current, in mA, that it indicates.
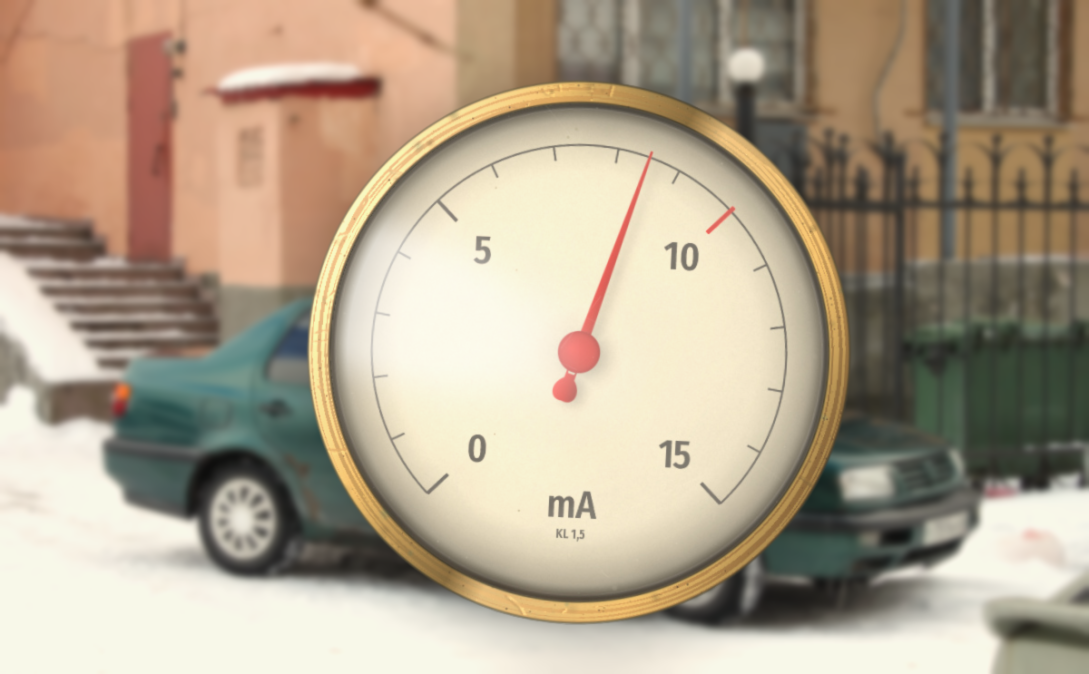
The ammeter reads 8.5 mA
